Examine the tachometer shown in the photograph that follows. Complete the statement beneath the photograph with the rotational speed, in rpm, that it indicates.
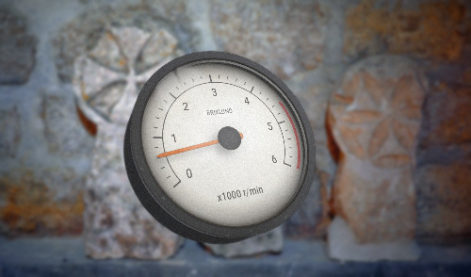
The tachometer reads 600 rpm
